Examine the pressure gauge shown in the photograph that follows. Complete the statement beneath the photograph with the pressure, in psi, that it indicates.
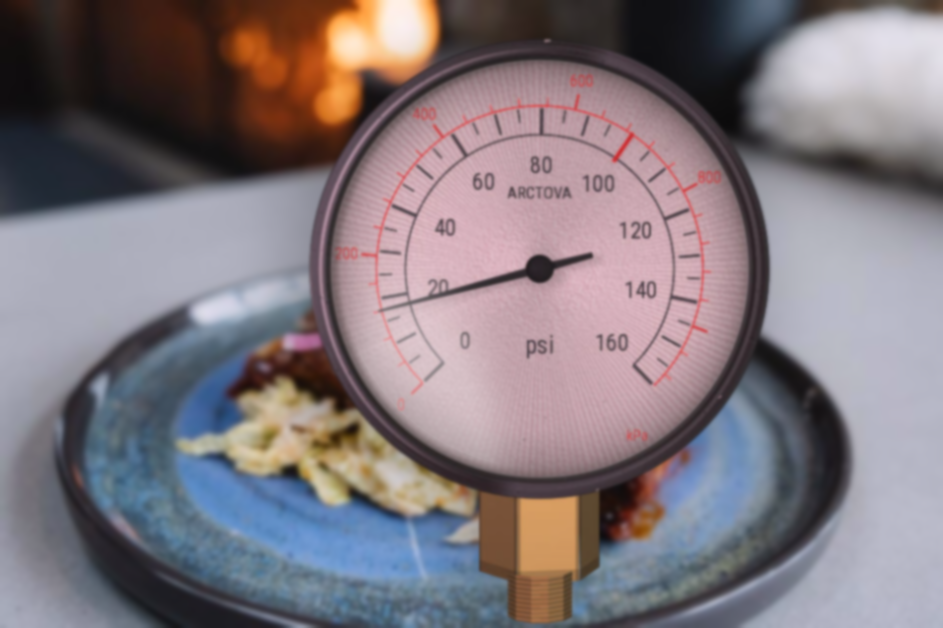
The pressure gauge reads 17.5 psi
